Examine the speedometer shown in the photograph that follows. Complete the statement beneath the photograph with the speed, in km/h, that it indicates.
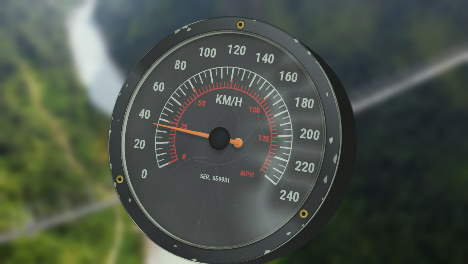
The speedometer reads 35 km/h
